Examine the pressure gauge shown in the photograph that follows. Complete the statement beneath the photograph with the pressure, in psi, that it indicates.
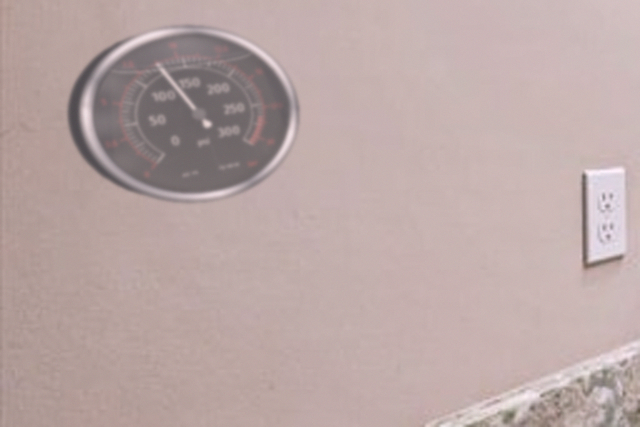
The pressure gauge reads 125 psi
